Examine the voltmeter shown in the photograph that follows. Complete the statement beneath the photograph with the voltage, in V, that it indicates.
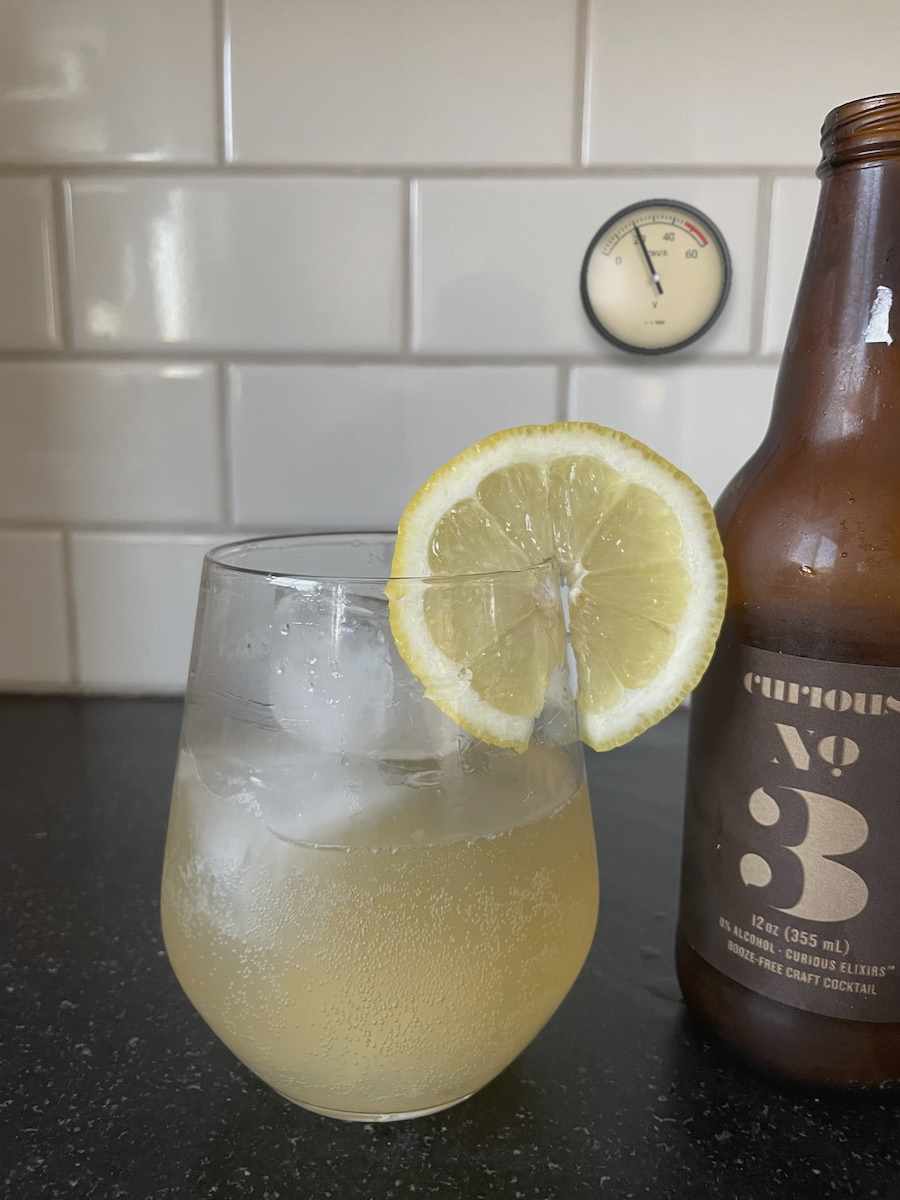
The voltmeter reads 20 V
